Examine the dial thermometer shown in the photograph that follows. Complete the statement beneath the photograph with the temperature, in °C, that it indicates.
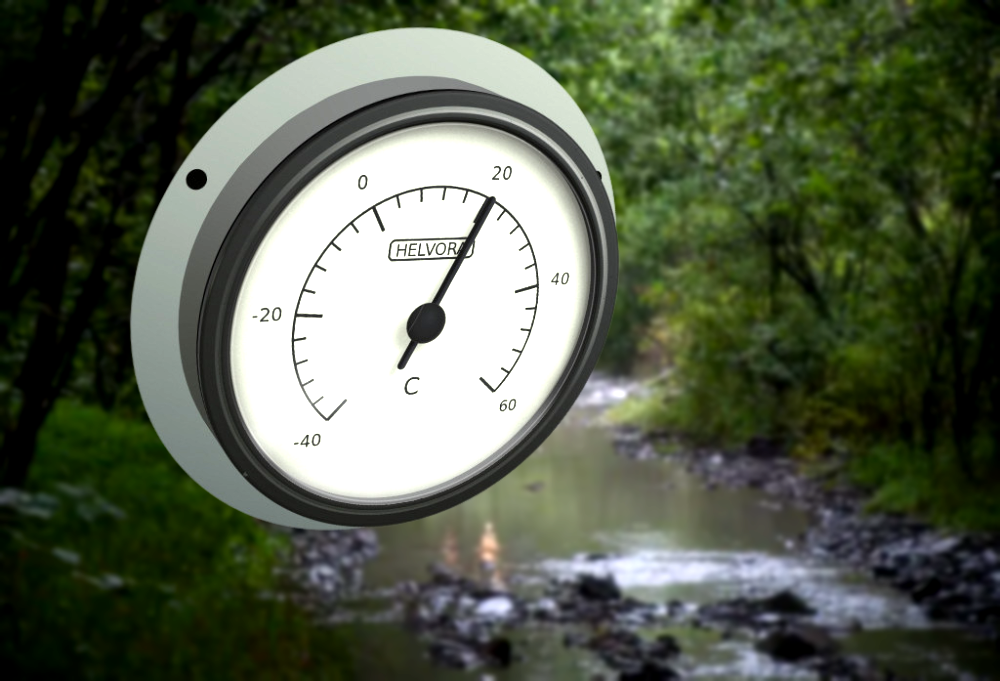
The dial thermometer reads 20 °C
